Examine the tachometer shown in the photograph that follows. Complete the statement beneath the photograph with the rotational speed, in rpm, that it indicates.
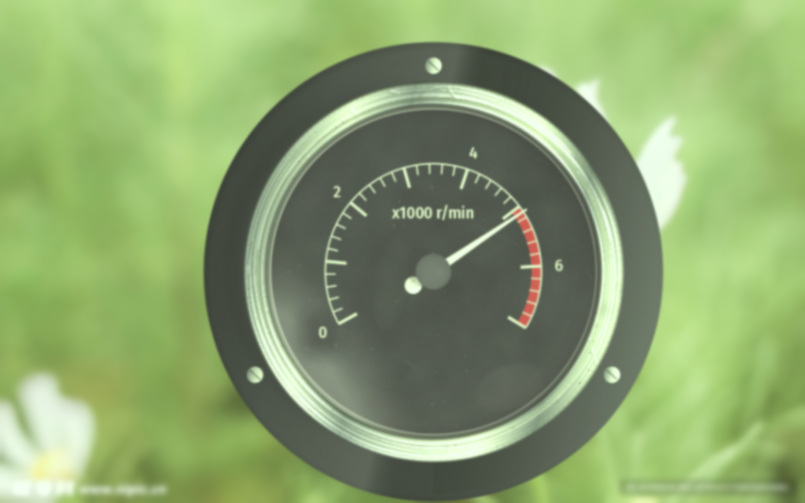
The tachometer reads 5100 rpm
